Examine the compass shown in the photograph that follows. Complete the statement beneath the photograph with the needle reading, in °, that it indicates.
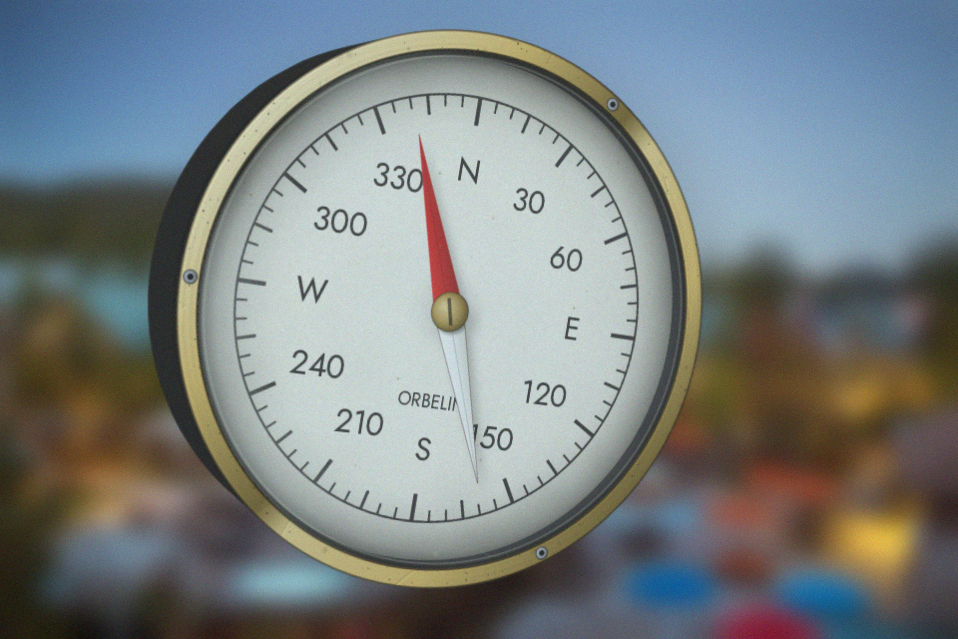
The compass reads 340 °
